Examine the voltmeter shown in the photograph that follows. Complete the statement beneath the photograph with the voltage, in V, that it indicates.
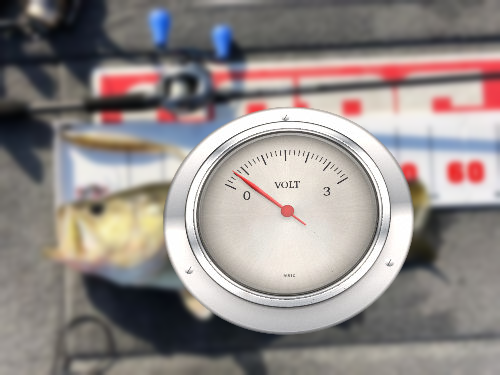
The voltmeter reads 0.3 V
